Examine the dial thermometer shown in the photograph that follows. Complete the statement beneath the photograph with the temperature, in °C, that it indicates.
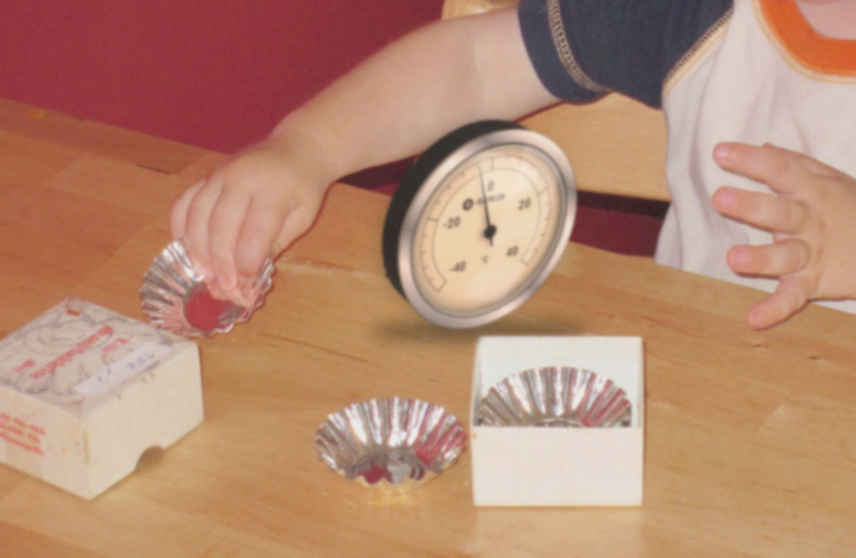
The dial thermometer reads -4 °C
